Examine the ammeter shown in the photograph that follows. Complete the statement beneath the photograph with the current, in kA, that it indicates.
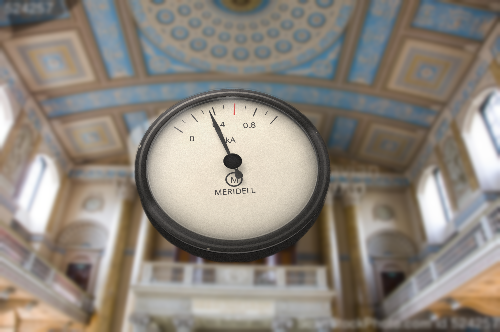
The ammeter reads 0.35 kA
